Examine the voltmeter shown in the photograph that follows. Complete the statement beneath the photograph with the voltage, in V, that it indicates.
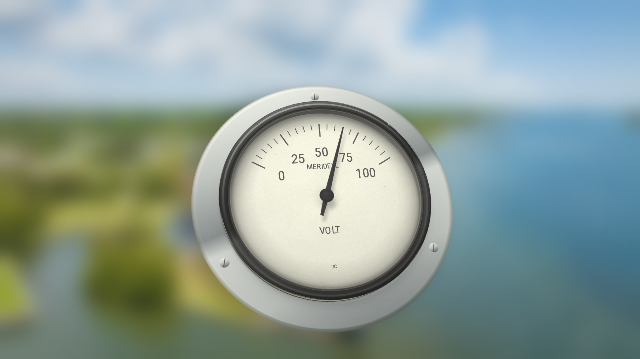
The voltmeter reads 65 V
